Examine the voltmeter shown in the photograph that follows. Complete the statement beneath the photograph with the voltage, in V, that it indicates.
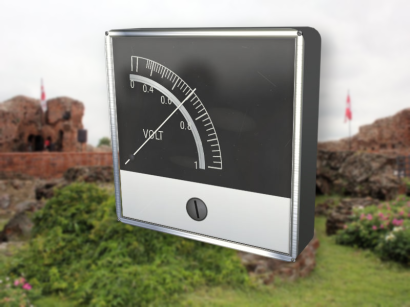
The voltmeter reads 0.7 V
